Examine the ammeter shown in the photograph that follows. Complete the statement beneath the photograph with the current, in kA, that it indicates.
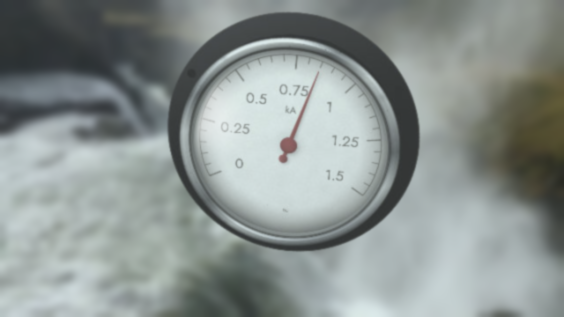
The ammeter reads 0.85 kA
